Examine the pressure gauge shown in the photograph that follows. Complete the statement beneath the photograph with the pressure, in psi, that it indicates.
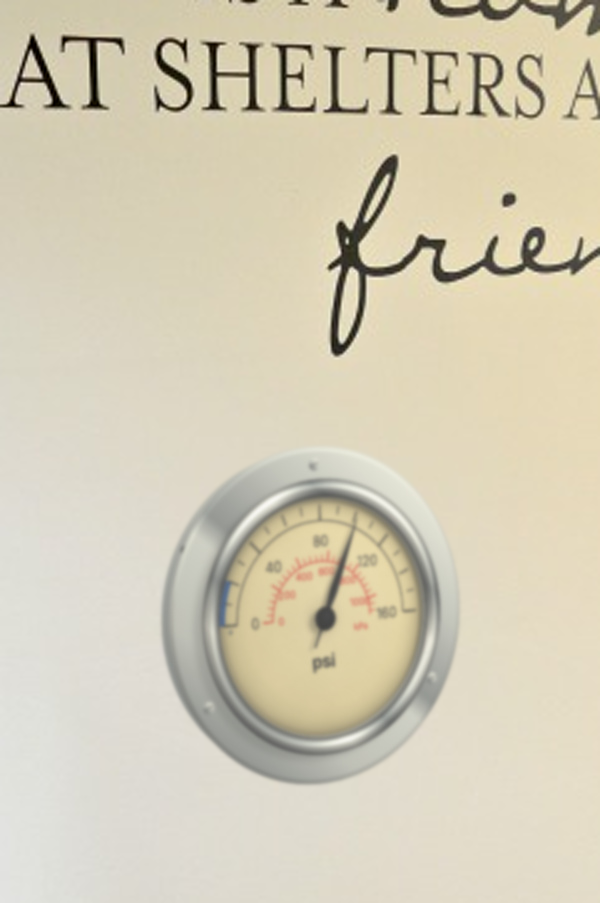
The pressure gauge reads 100 psi
